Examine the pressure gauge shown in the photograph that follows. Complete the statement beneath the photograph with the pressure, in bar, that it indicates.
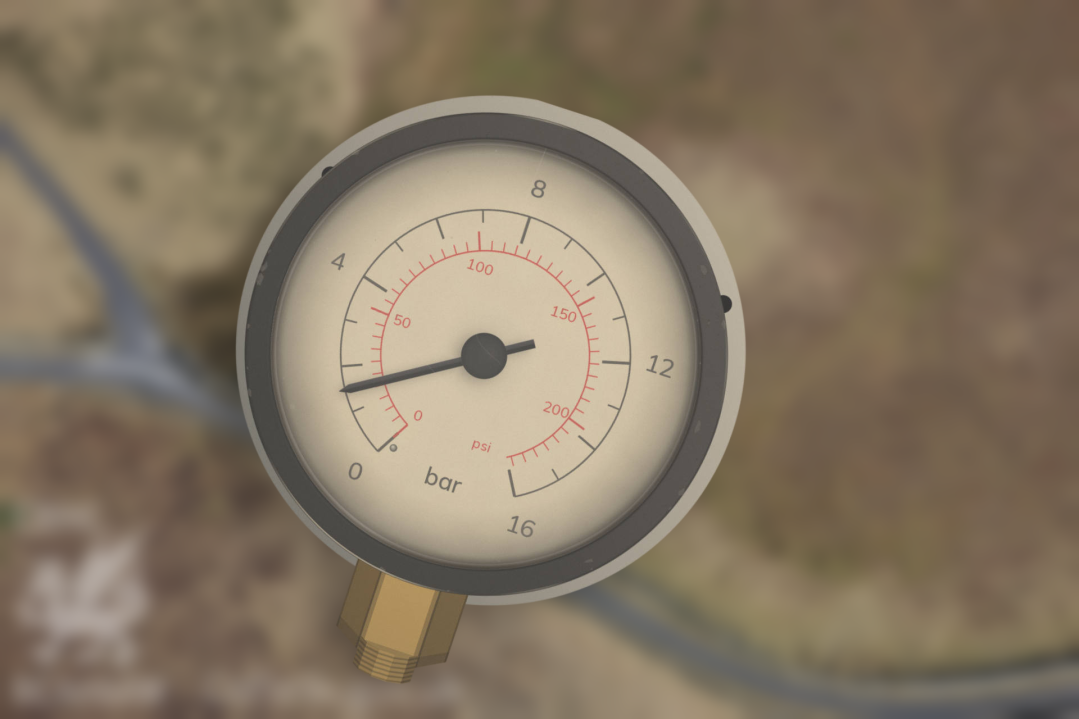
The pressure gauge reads 1.5 bar
